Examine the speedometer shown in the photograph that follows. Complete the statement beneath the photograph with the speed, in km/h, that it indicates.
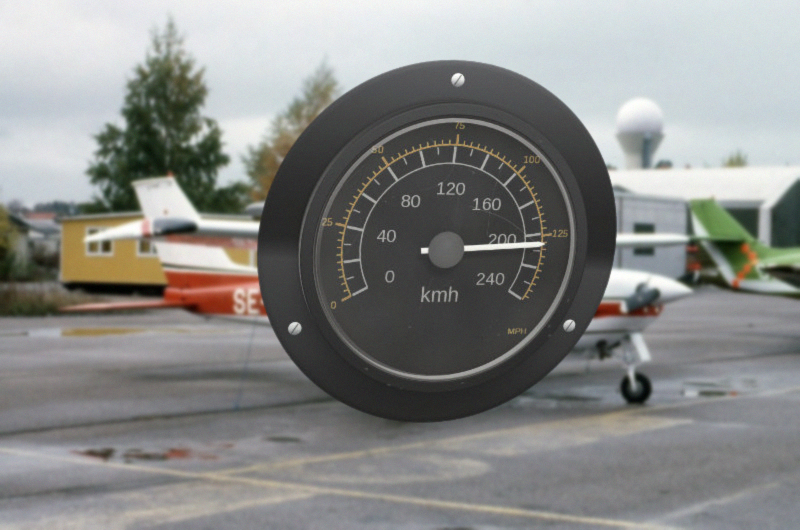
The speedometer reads 205 km/h
